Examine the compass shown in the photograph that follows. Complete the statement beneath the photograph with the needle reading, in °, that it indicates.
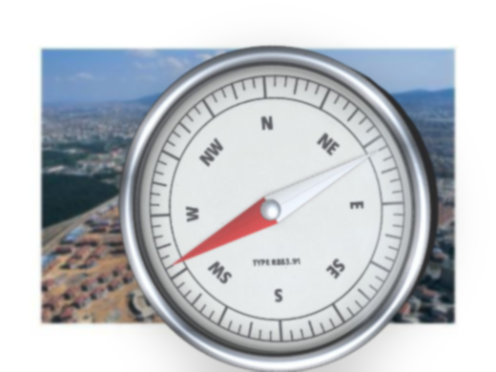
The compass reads 245 °
